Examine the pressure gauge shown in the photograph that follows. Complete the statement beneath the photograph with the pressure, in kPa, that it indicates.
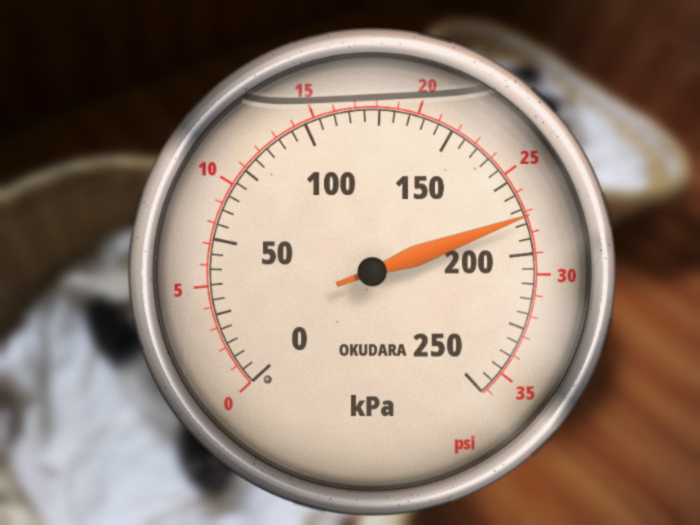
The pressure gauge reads 187.5 kPa
